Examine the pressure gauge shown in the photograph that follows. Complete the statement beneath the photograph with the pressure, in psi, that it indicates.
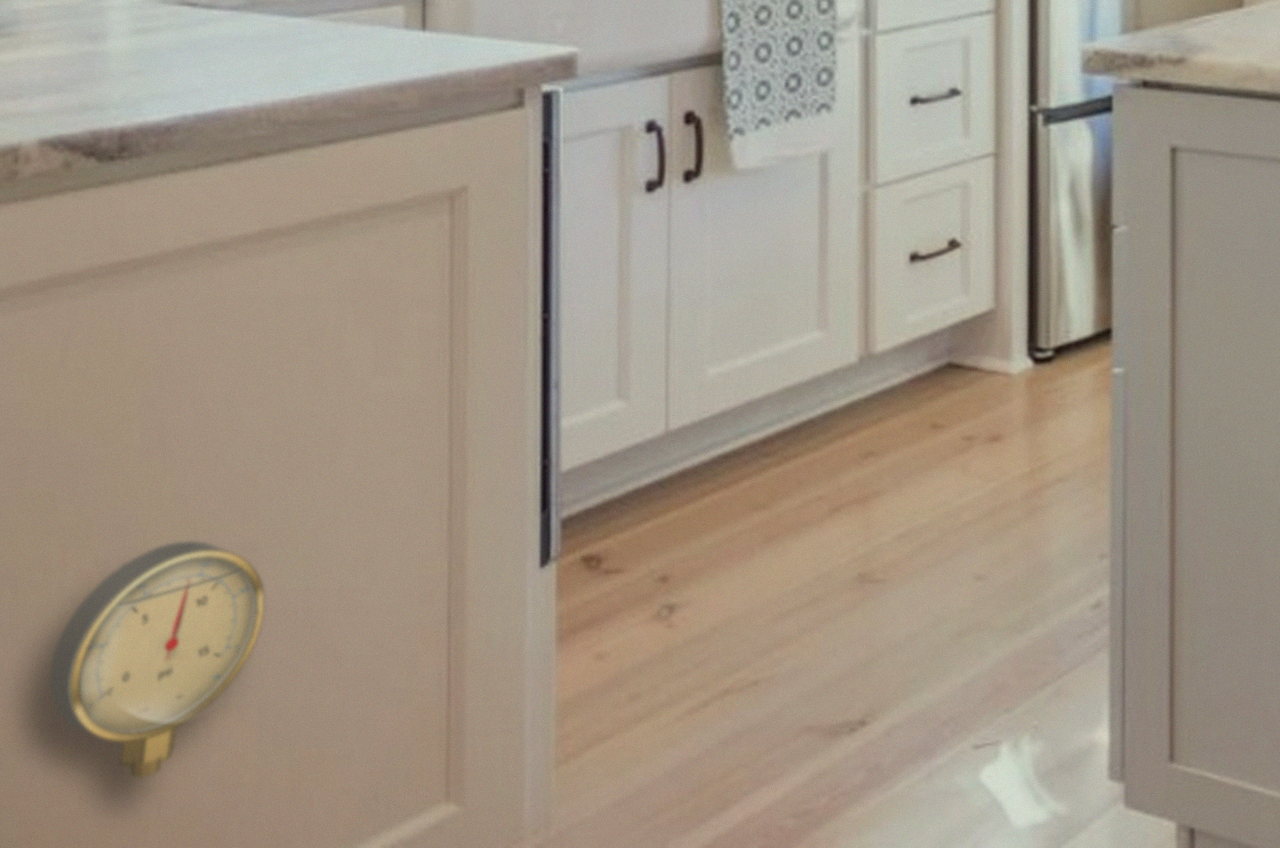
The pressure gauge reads 8 psi
